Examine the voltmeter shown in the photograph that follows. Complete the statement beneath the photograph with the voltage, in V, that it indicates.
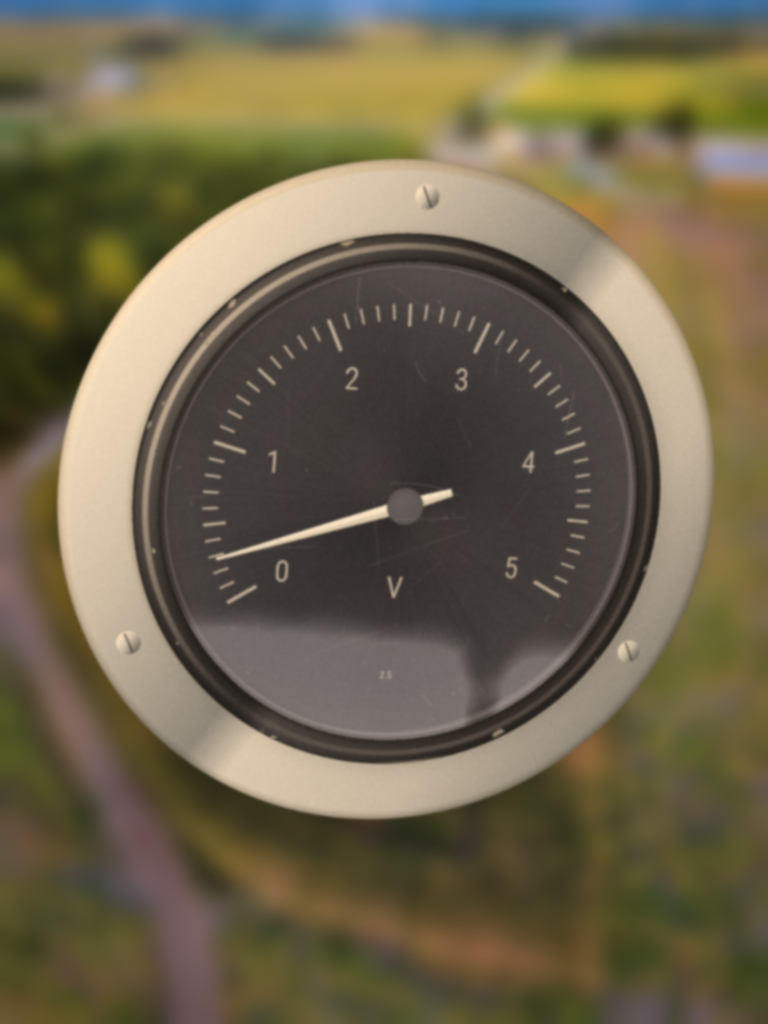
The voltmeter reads 0.3 V
